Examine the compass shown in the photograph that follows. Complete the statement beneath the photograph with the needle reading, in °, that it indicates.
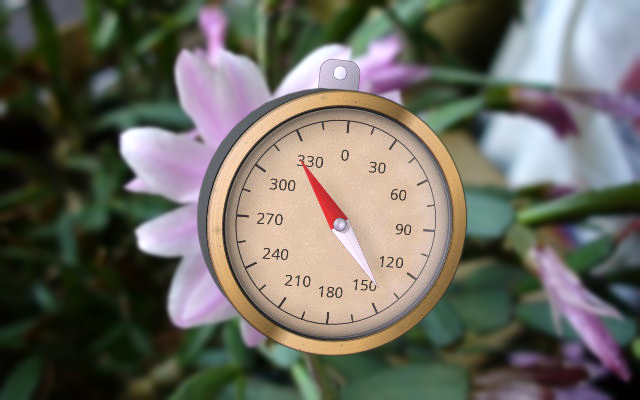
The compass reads 322.5 °
